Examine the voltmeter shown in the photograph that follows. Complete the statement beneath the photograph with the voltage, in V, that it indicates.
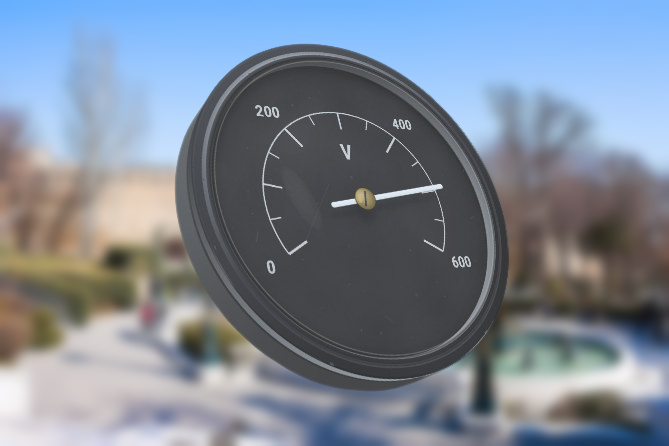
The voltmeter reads 500 V
